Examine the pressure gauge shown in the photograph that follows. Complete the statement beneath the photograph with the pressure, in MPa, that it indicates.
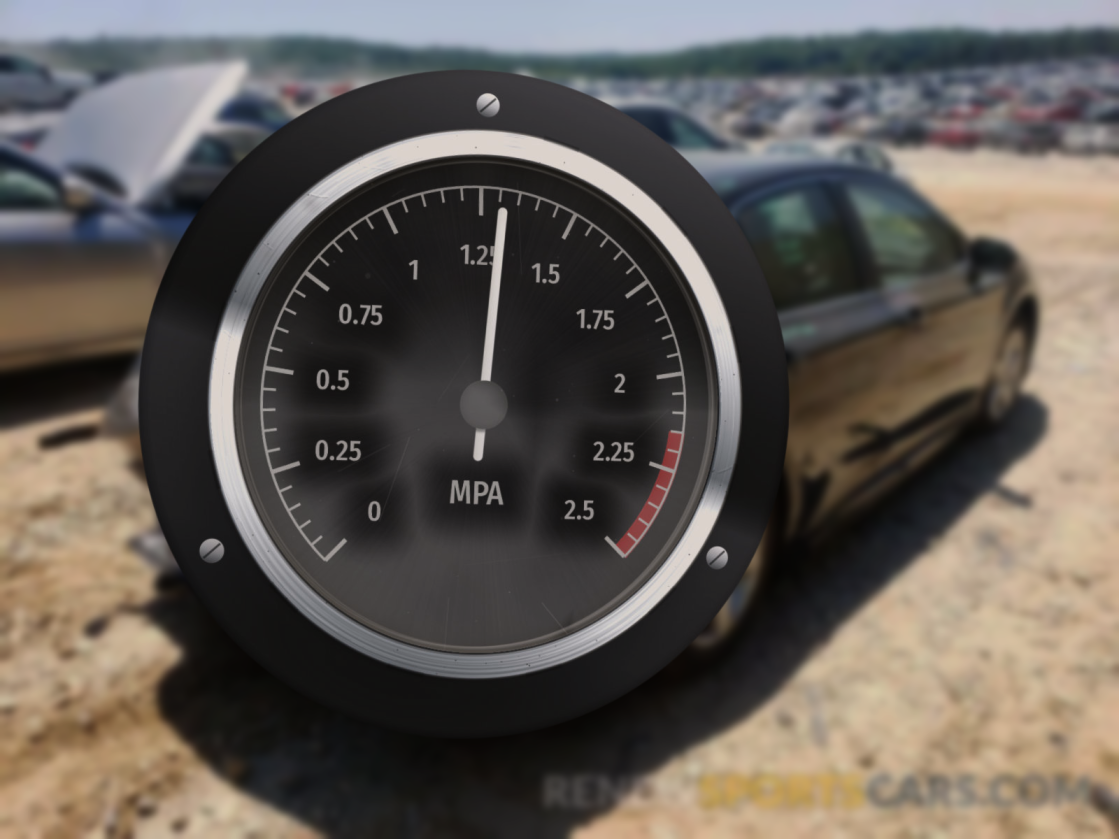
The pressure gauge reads 1.3 MPa
